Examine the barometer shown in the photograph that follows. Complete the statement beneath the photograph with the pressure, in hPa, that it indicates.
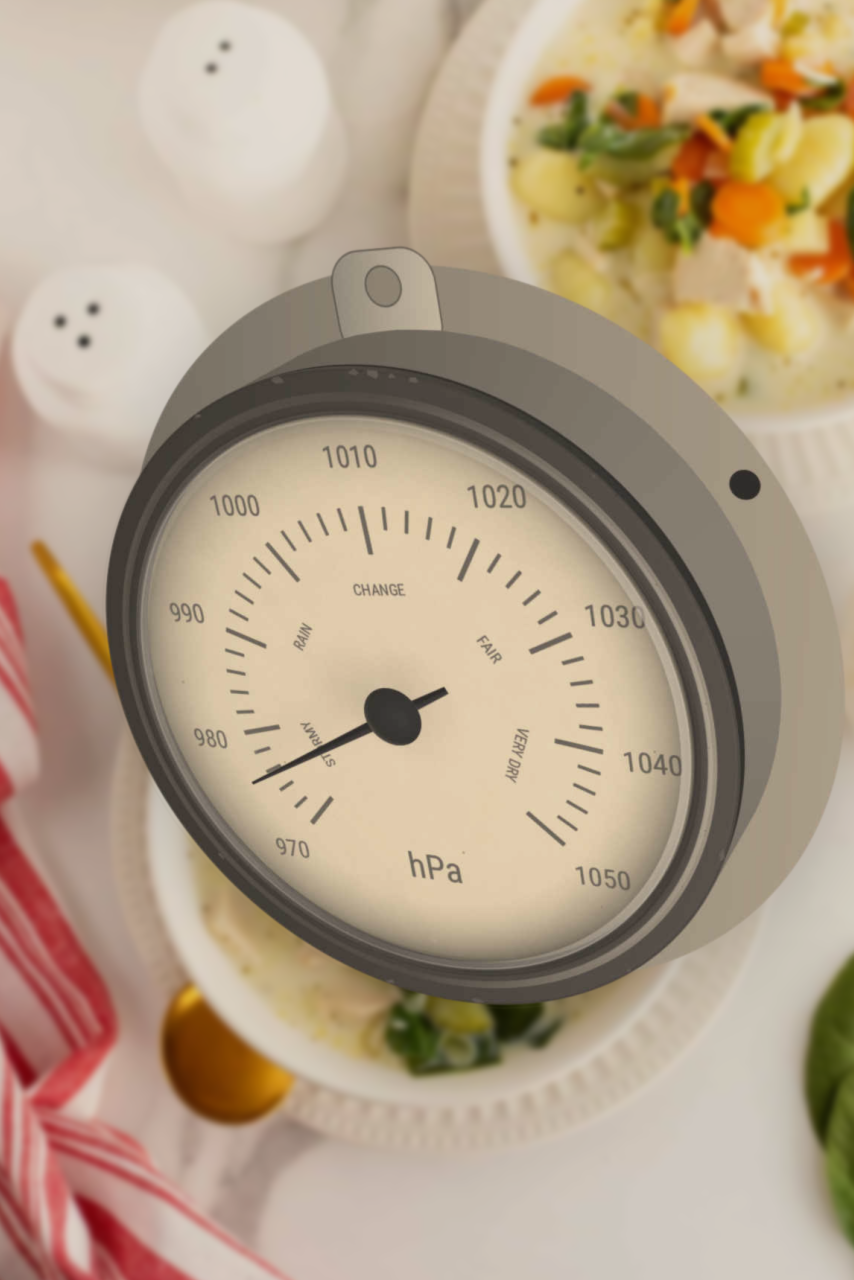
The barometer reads 976 hPa
